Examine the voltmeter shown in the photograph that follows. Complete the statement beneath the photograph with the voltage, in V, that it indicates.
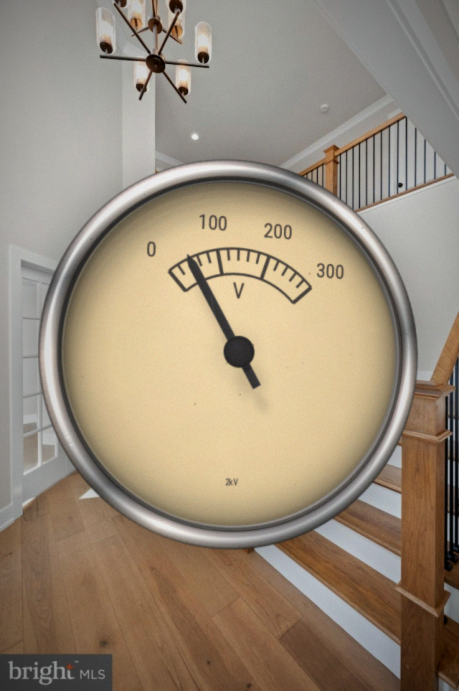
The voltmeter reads 40 V
